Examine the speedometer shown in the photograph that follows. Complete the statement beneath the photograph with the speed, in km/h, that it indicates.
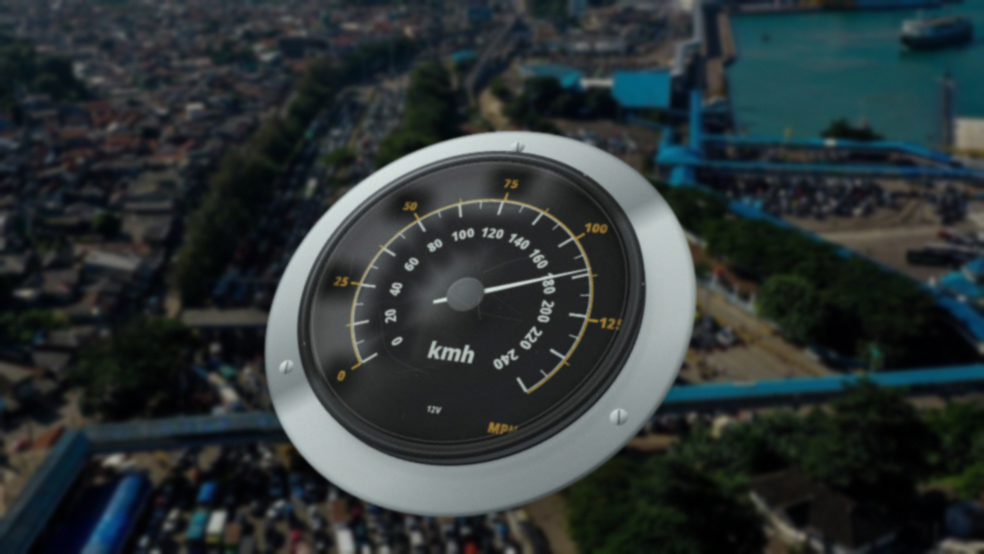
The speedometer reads 180 km/h
